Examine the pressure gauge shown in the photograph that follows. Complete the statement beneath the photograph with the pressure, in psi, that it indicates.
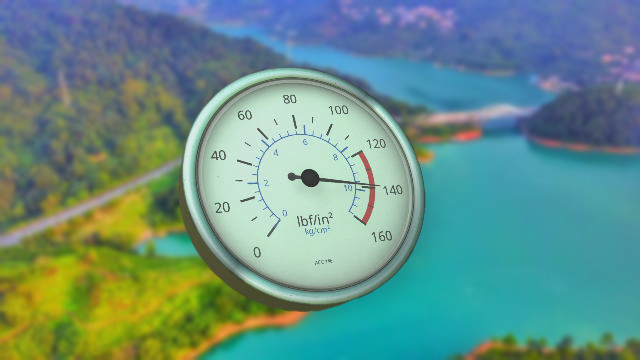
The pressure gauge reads 140 psi
